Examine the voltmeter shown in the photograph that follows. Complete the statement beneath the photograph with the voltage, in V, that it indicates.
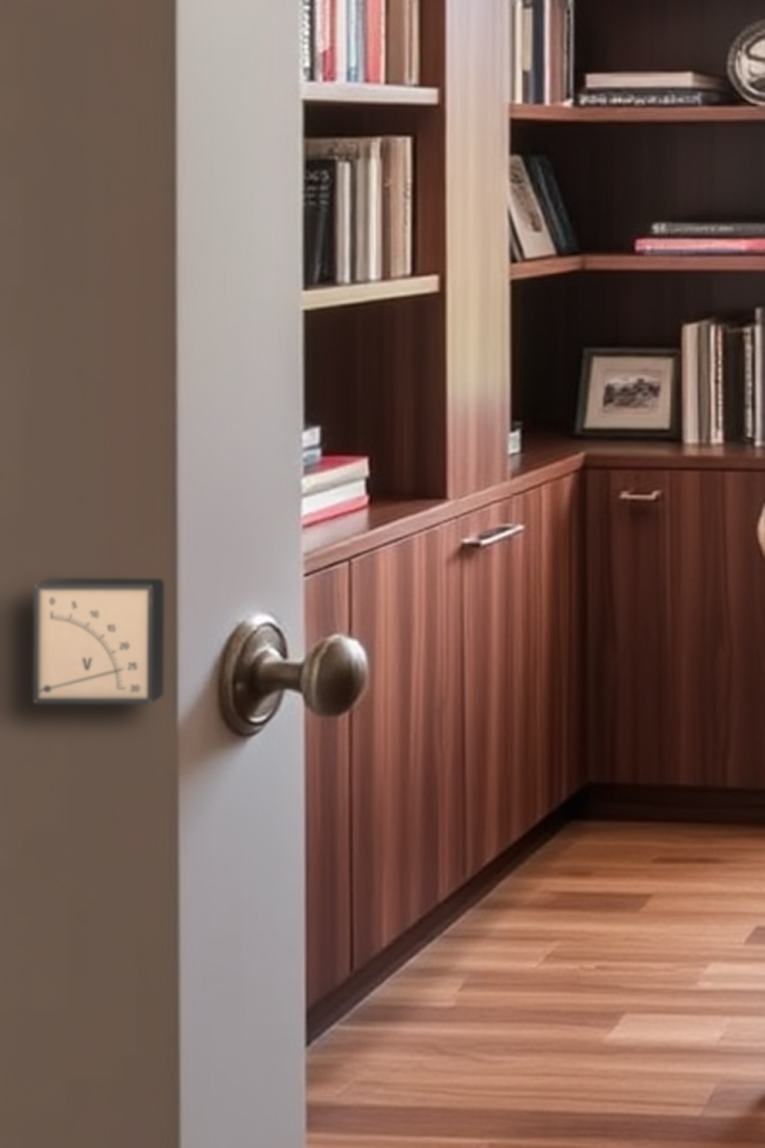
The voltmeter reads 25 V
